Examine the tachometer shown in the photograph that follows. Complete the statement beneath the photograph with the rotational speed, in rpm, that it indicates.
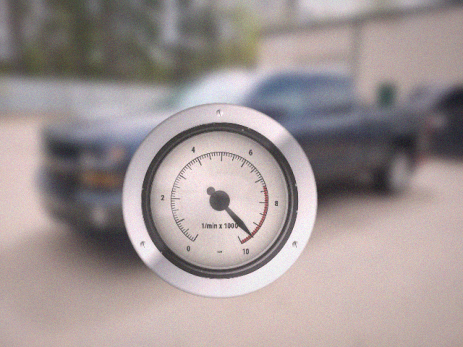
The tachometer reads 9500 rpm
